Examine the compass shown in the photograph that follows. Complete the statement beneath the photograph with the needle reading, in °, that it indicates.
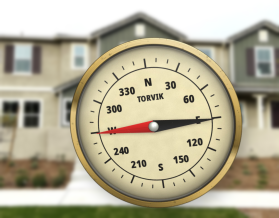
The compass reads 270 °
